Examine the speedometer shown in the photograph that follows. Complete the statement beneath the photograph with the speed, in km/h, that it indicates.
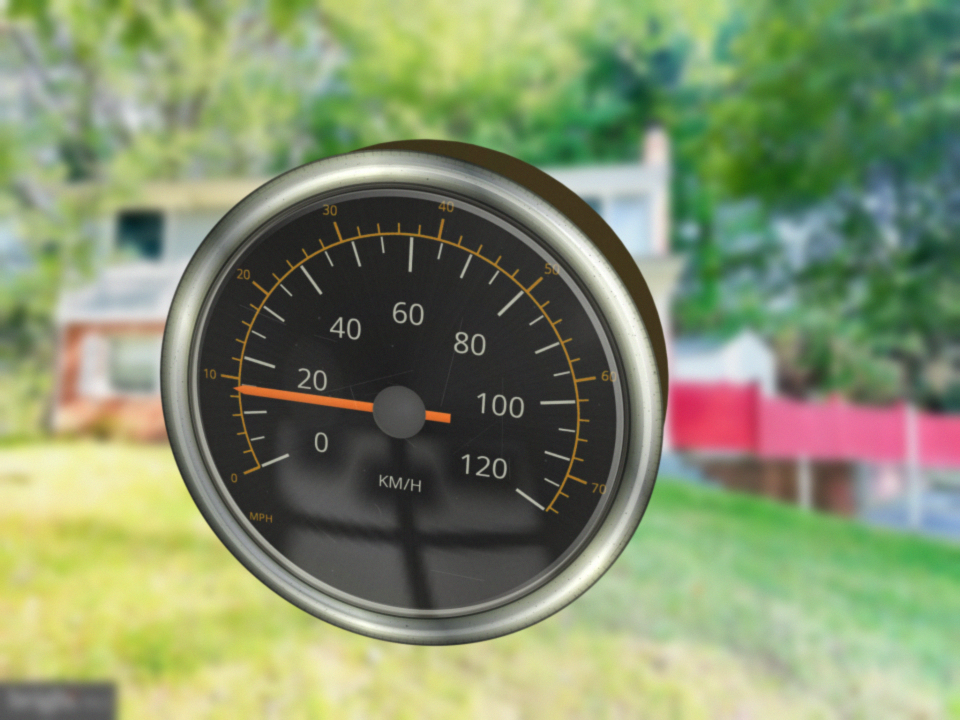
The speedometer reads 15 km/h
